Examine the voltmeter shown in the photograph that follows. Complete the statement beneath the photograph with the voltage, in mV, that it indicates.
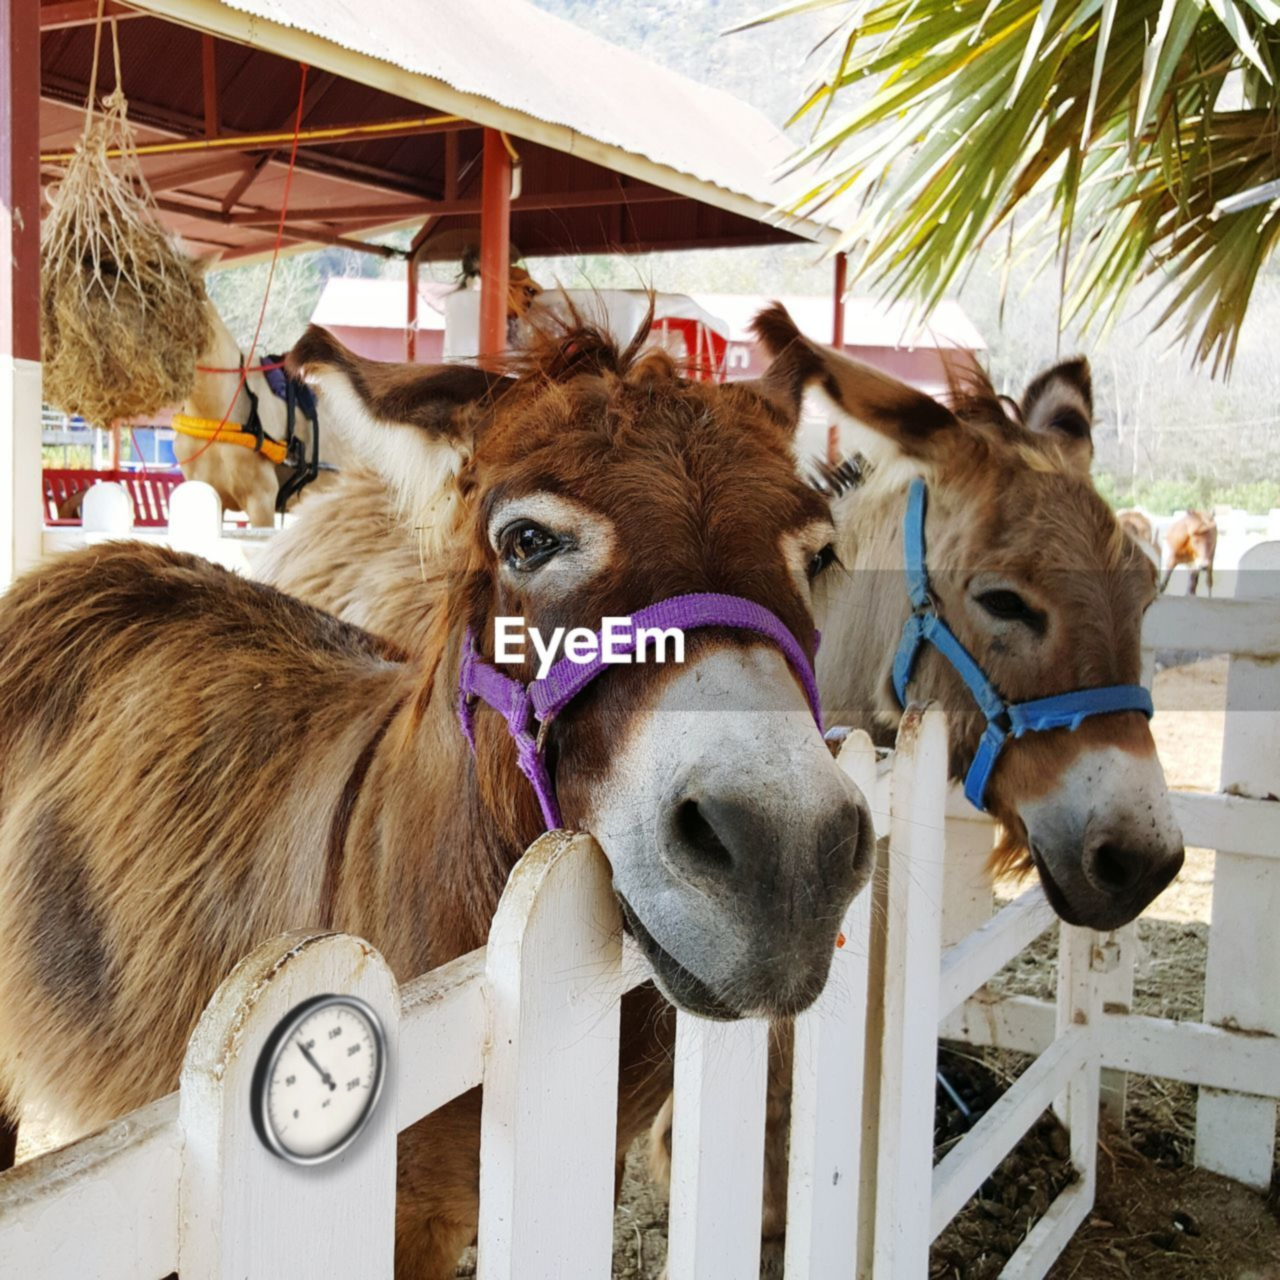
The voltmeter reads 90 mV
